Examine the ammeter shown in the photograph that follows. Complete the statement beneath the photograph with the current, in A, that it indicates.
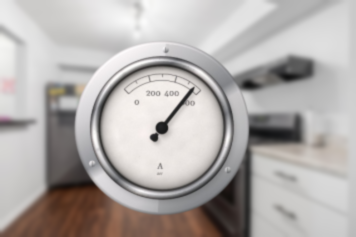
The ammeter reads 550 A
